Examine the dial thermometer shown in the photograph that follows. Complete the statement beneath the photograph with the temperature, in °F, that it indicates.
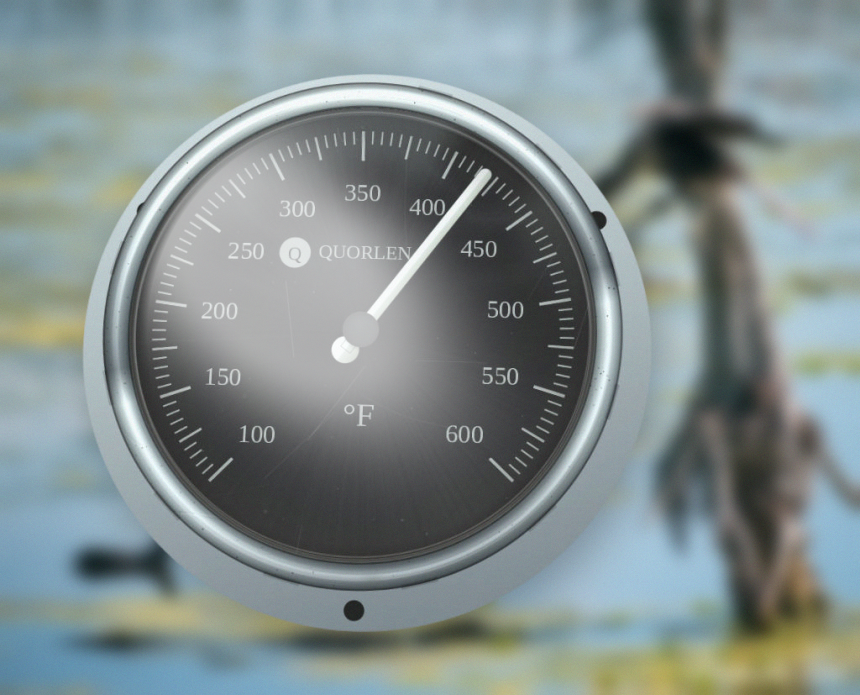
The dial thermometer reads 420 °F
